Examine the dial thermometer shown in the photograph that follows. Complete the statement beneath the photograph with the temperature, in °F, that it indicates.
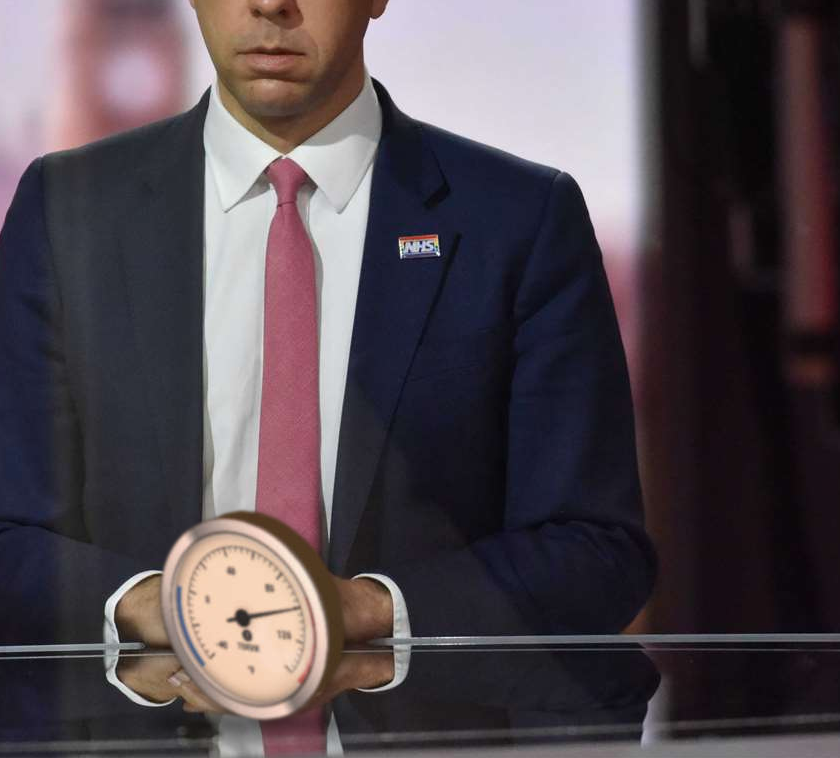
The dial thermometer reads 100 °F
